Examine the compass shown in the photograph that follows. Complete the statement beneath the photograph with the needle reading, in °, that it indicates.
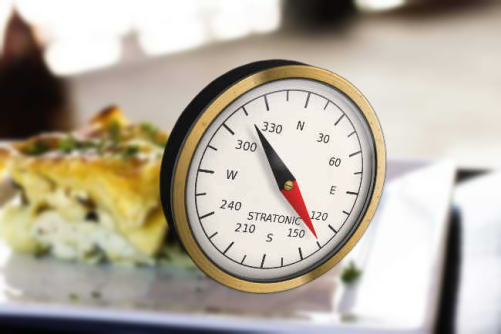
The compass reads 135 °
